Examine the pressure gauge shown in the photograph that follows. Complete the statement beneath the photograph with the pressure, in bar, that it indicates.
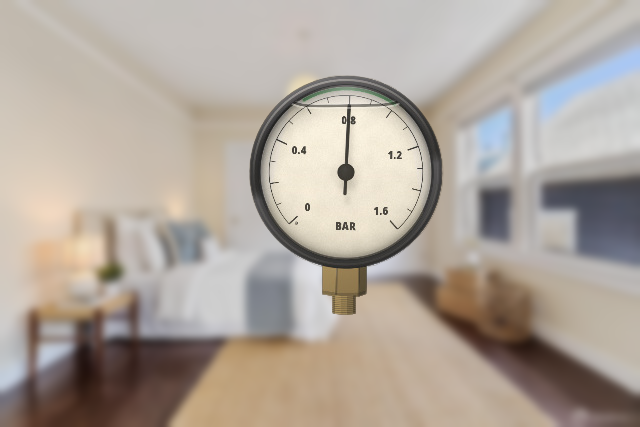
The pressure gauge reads 0.8 bar
